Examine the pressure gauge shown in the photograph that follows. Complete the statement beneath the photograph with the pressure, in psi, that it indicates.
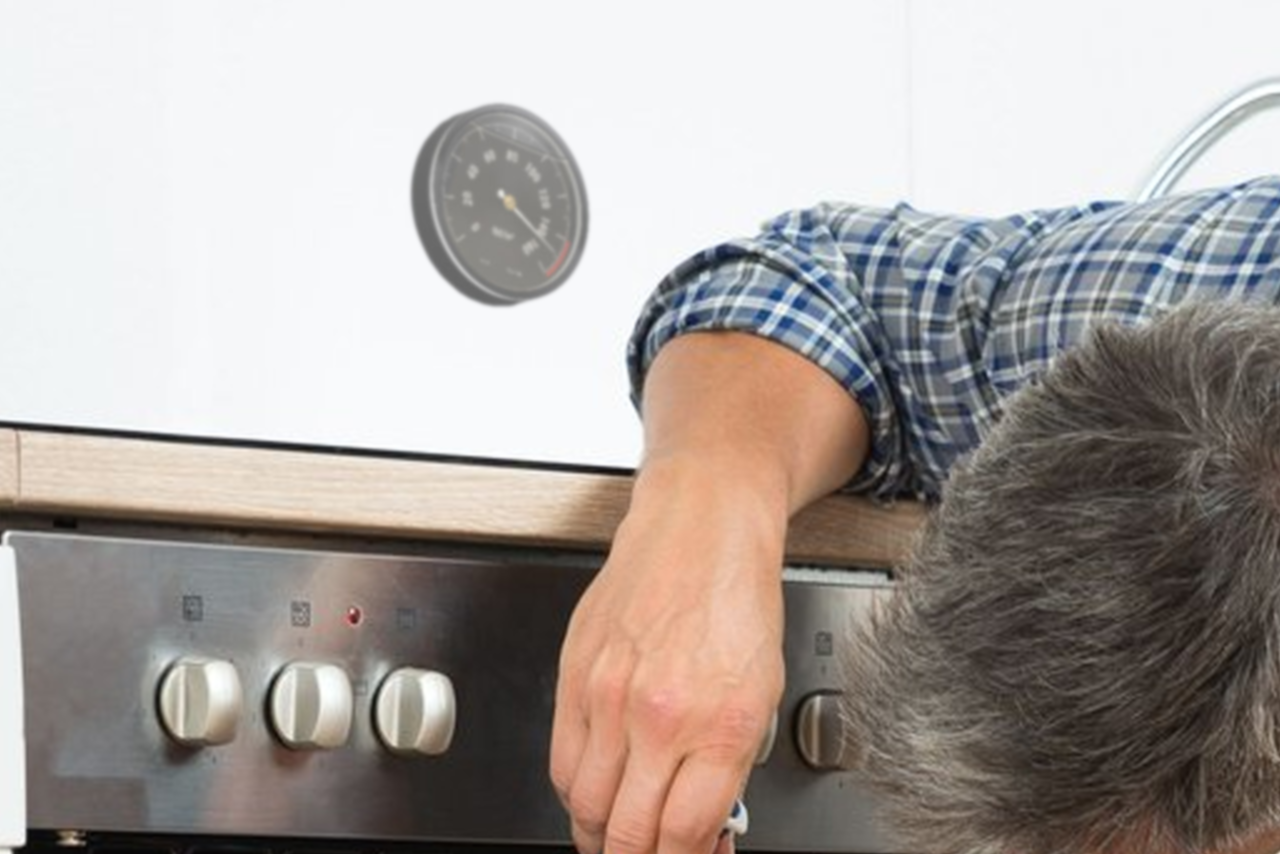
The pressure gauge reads 150 psi
